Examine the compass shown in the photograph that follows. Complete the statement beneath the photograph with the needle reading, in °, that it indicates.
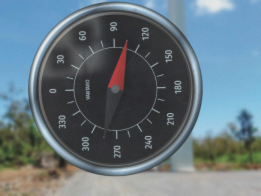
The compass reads 105 °
